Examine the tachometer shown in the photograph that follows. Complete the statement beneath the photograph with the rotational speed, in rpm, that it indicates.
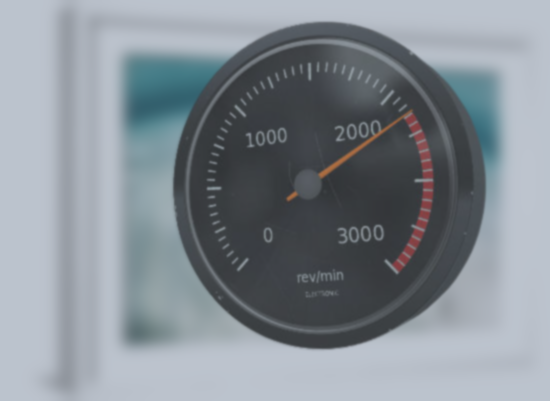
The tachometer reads 2150 rpm
